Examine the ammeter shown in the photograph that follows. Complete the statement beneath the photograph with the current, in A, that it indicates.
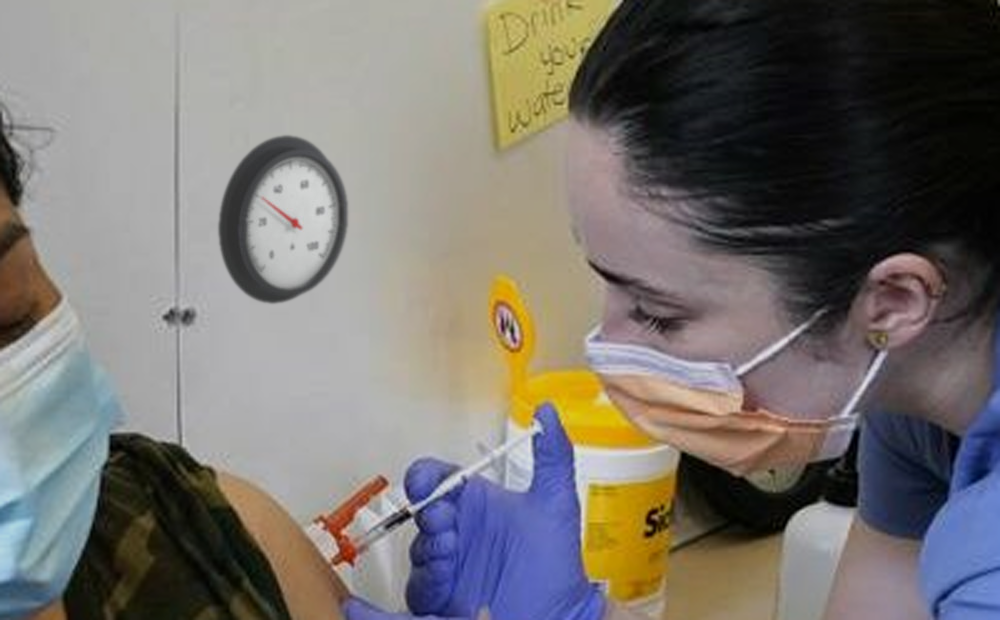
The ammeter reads 30 A
